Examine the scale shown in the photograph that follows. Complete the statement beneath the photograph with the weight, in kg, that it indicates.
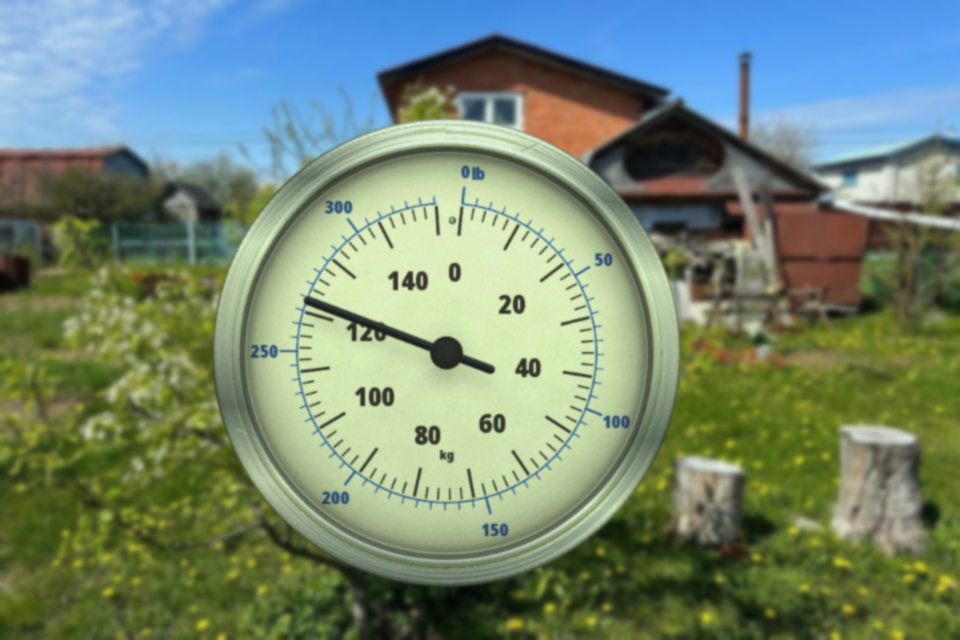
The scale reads 122 kg
